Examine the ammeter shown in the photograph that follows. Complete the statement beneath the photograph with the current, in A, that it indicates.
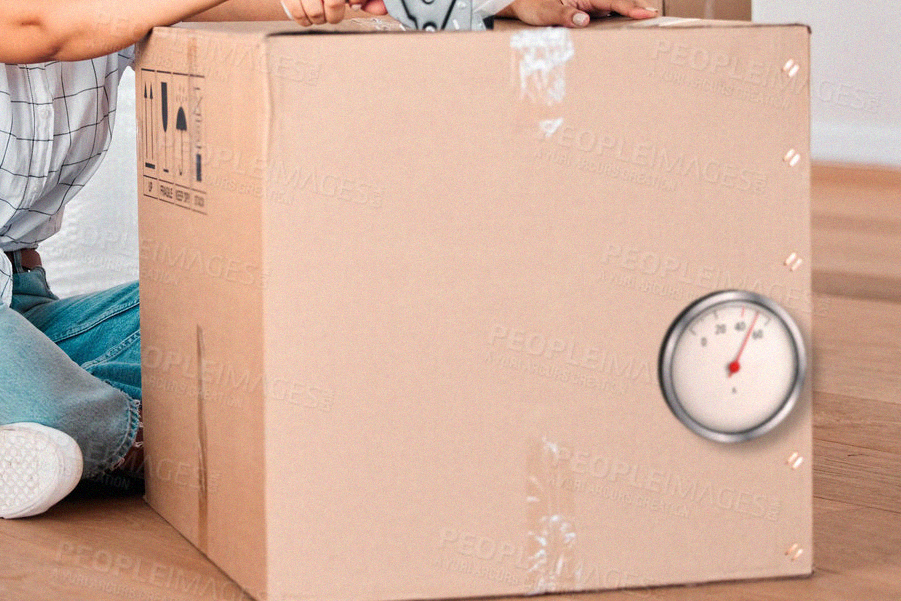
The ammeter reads 50 A
